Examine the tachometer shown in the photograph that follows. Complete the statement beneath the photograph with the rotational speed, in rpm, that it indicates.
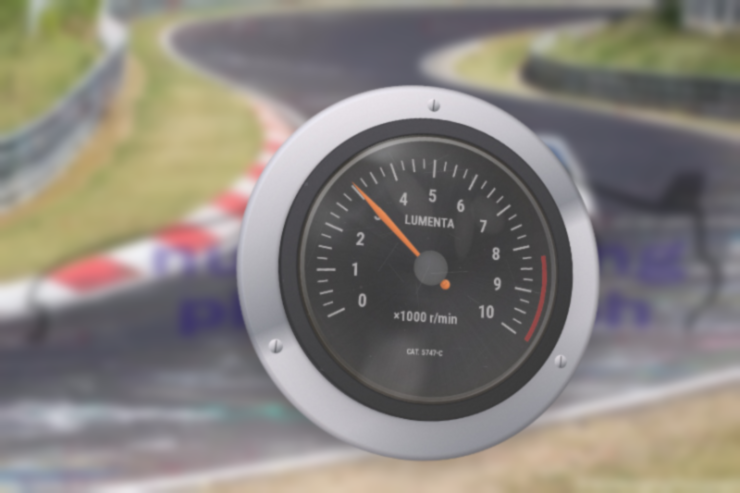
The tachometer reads 3000 rpm
